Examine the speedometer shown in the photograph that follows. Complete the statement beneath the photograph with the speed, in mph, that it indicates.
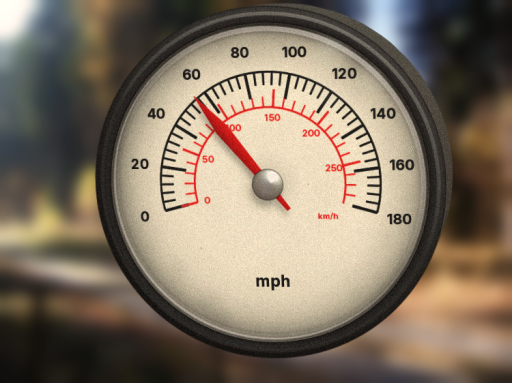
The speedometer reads 56 mph
